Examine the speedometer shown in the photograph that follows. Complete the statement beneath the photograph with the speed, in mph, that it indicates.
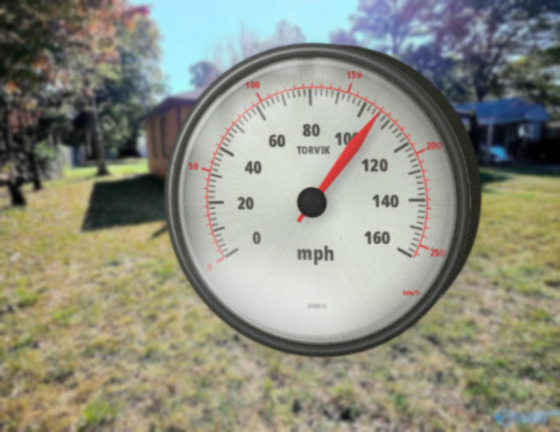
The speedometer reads 106 mph
